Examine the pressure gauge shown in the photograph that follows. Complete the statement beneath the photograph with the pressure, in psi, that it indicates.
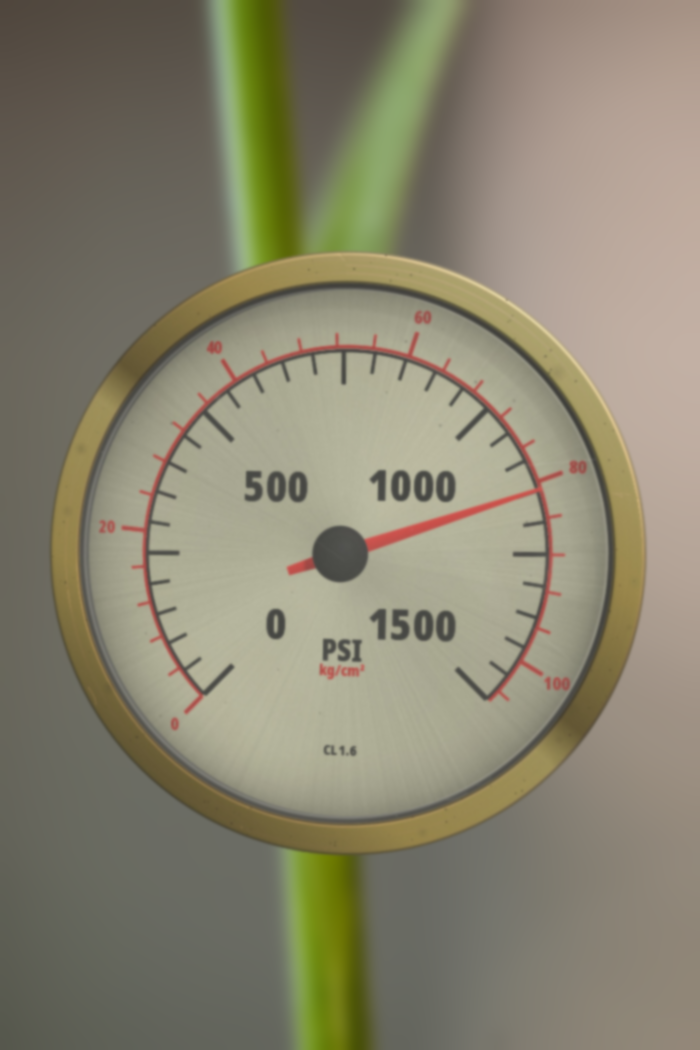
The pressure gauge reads 1150 psi
